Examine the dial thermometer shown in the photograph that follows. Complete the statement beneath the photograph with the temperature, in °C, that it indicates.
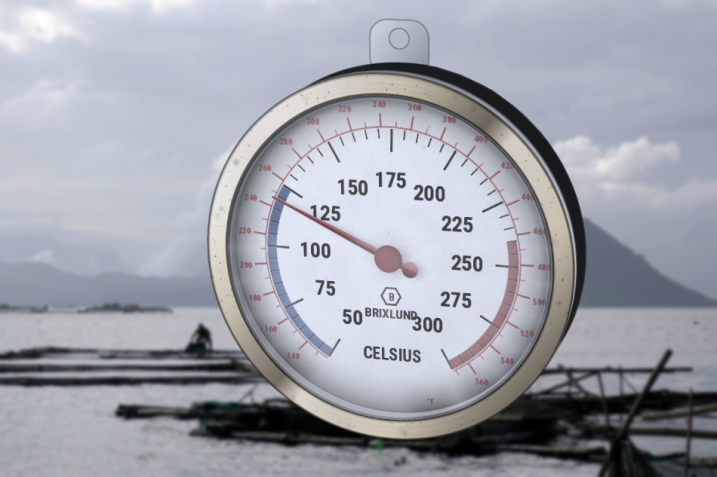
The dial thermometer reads 120 °C
